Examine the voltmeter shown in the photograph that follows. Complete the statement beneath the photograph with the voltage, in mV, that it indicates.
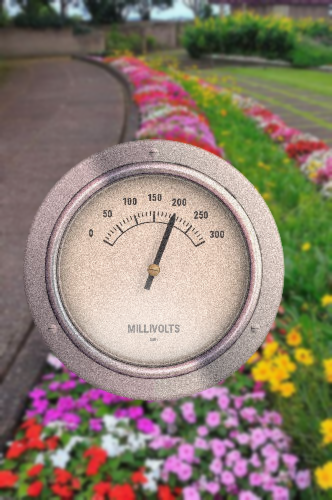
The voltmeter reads 200 mV
